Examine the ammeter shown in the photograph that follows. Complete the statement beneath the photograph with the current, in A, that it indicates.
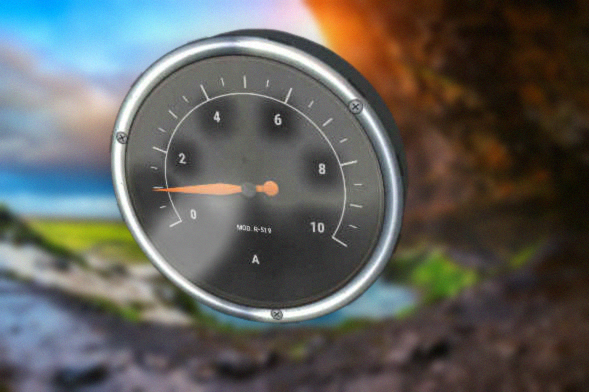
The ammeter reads 1 A
